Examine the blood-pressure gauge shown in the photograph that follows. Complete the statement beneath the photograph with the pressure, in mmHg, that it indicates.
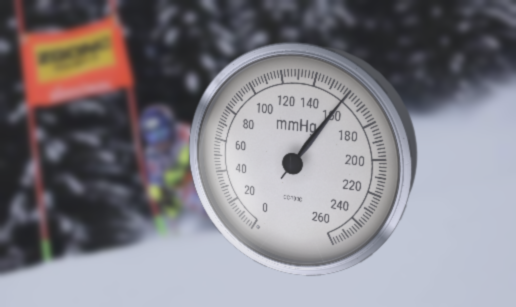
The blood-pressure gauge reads 160 mmHg
